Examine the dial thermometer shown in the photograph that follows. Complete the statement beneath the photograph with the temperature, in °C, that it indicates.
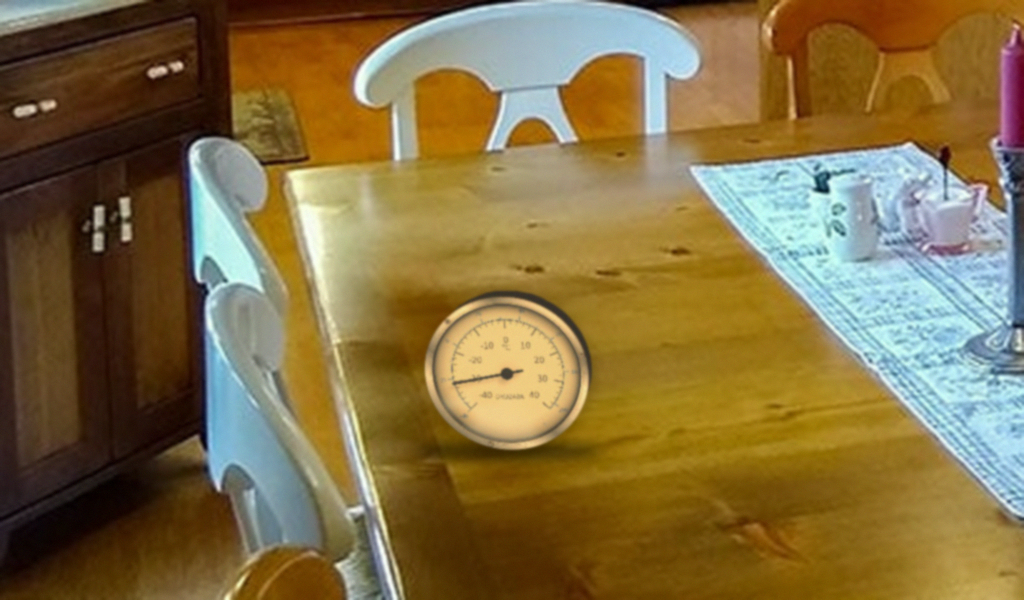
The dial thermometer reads -30 °C
